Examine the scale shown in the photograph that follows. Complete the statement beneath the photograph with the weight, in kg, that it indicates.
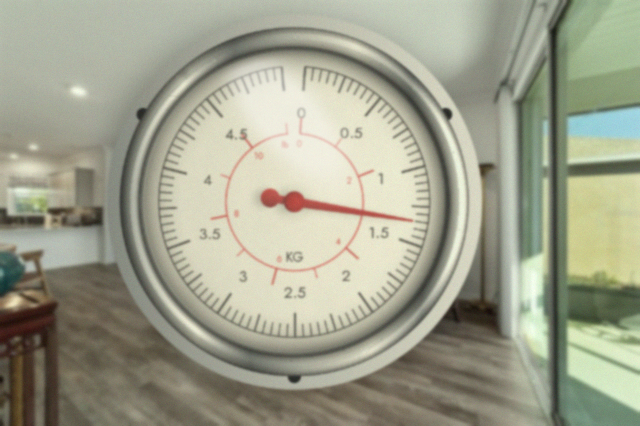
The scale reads 1.35 kg
